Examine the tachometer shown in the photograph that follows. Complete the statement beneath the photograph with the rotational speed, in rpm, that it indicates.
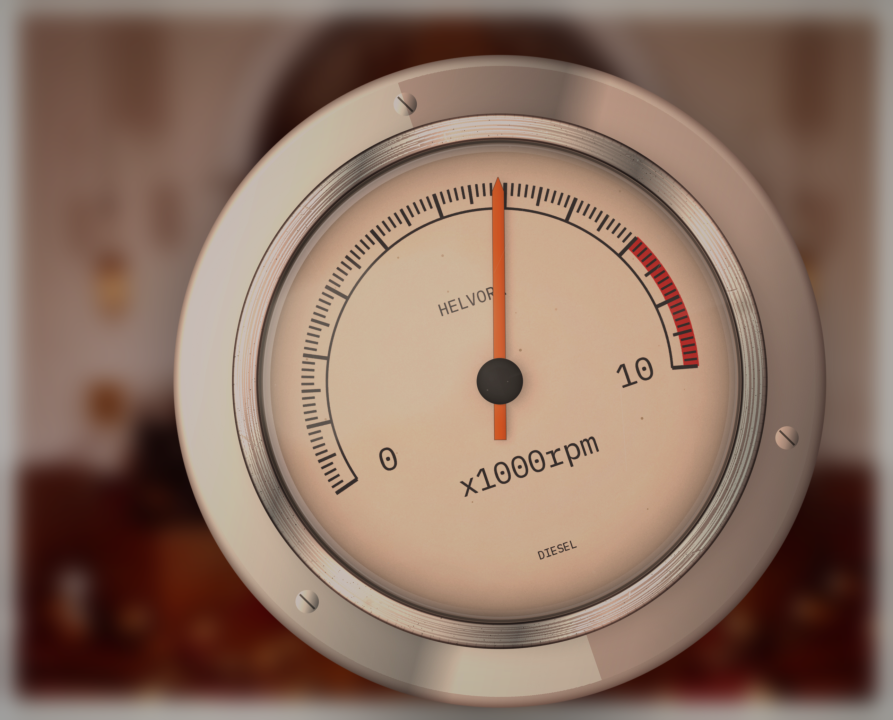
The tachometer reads 5900 rpm
